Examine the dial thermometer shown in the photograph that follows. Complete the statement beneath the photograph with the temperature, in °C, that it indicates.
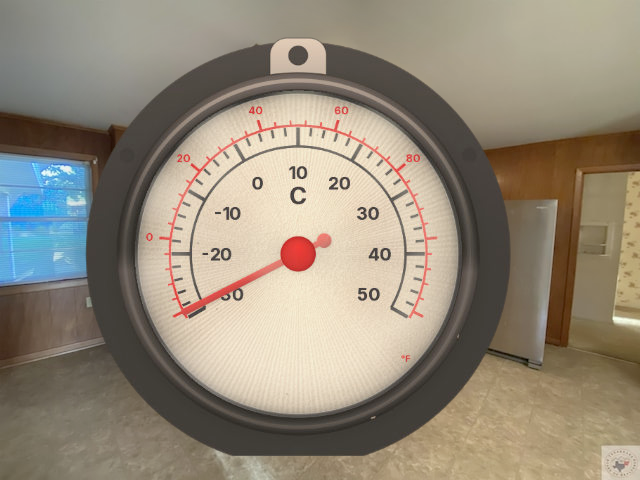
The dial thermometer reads -29 °C
